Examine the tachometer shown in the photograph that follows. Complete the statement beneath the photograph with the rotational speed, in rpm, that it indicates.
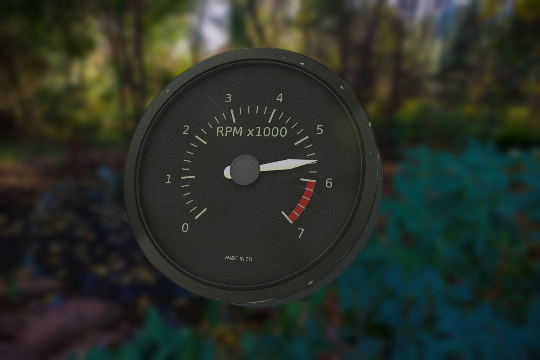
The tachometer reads 5600 rpm
